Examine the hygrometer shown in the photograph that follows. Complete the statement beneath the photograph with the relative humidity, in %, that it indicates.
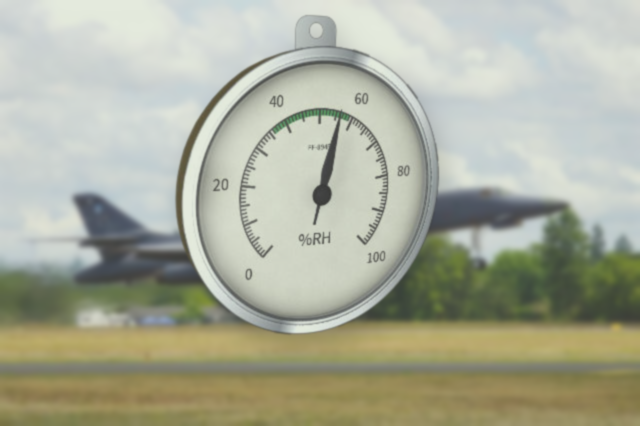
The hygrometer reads 55 %
